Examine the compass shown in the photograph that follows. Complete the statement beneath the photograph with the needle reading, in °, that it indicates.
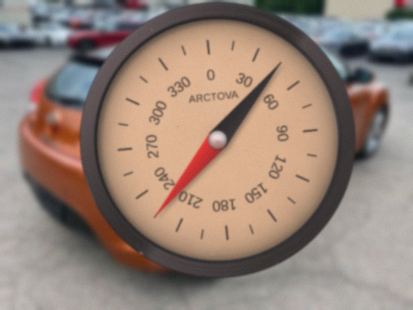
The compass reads 225 °
